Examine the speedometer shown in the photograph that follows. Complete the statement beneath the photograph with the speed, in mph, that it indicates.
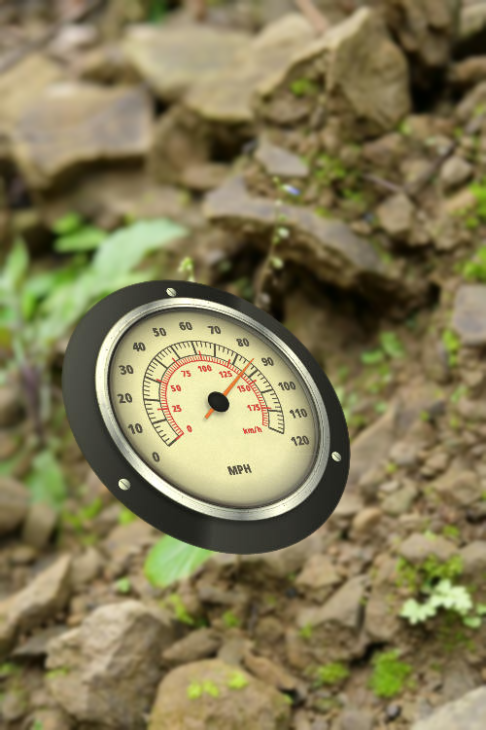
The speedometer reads 86 mph
